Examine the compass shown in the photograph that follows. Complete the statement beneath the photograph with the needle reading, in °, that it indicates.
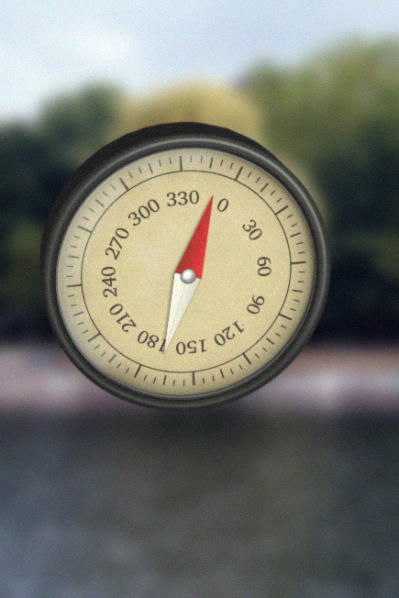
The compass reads 350 °
